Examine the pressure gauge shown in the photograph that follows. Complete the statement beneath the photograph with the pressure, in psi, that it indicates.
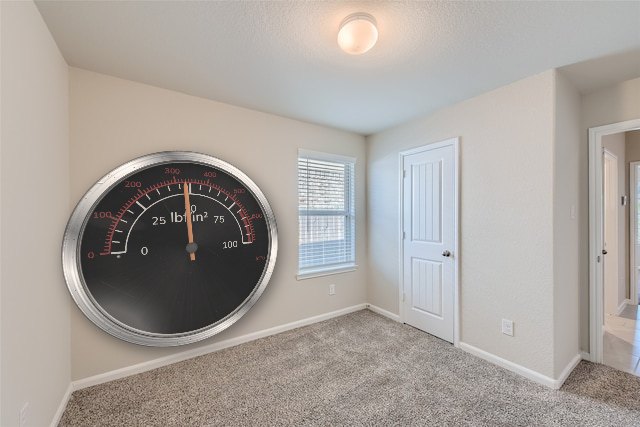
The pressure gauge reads 47.5 psi
